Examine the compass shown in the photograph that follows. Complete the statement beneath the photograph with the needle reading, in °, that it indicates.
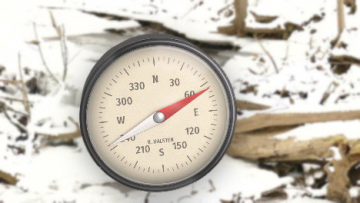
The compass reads 65 °
